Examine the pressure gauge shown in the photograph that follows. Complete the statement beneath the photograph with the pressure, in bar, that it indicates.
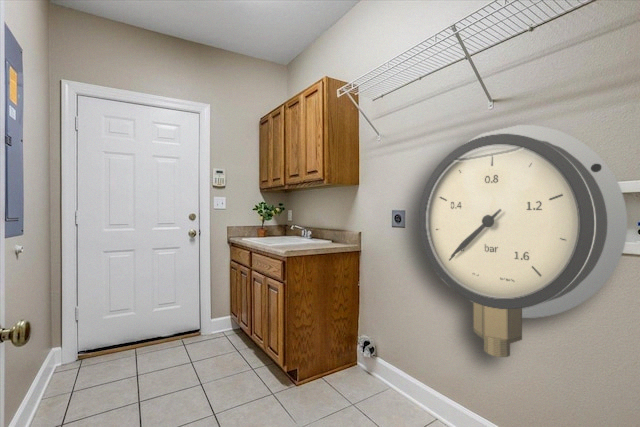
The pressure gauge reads 0 bar
